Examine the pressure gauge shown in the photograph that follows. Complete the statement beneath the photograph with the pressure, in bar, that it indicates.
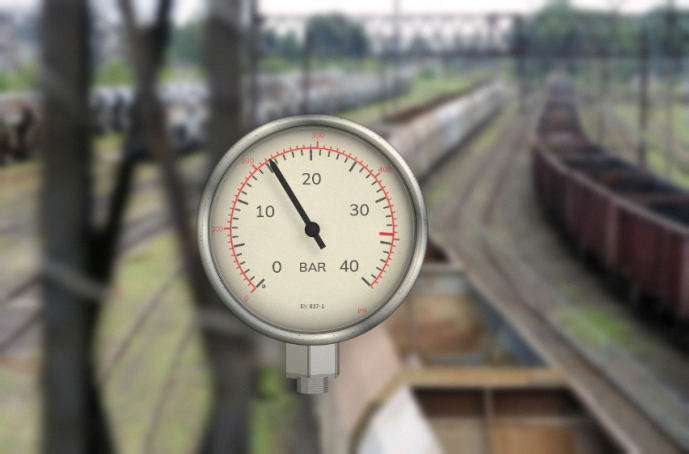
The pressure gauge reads 15.5 bar
